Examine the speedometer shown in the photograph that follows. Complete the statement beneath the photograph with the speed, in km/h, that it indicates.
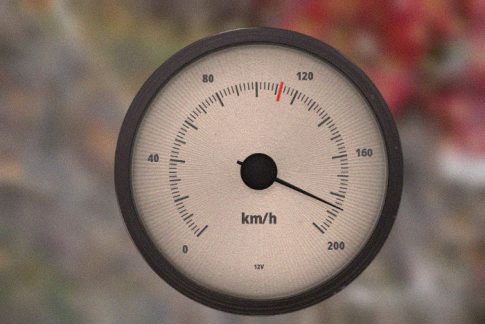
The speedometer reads 186 km/h
